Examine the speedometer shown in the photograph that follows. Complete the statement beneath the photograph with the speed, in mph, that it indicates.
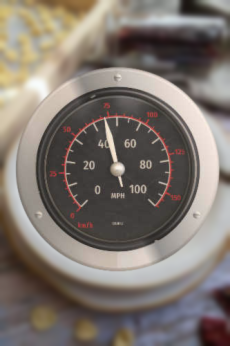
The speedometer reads 45 mph
